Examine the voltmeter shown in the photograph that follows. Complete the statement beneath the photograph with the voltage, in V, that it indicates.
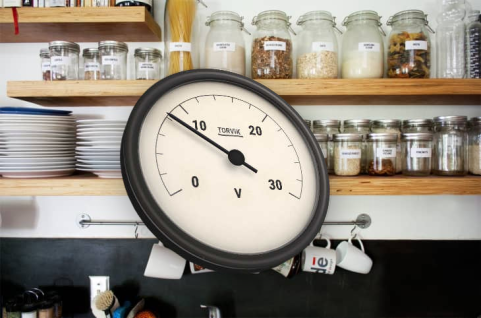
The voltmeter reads 8 V
